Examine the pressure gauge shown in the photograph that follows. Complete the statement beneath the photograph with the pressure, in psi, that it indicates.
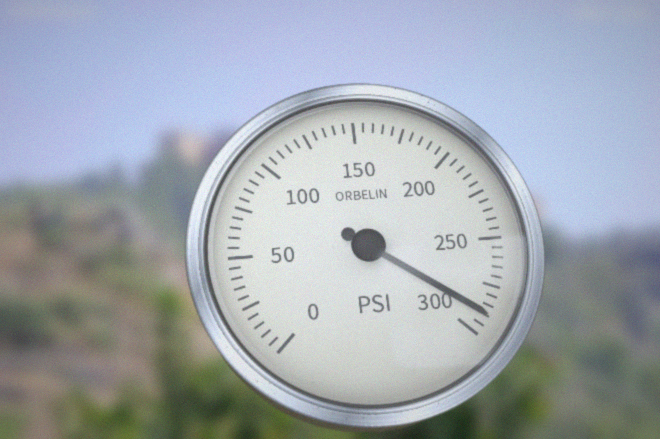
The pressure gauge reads 290 psi
